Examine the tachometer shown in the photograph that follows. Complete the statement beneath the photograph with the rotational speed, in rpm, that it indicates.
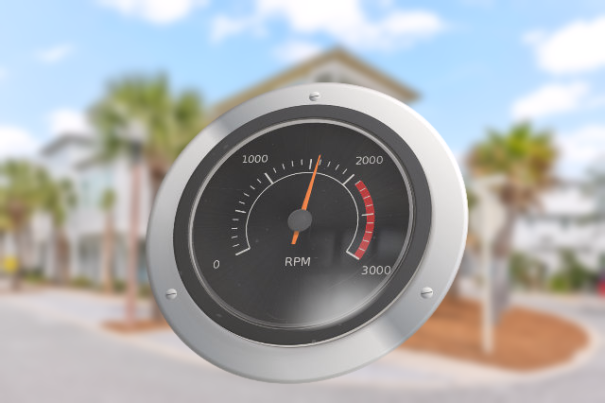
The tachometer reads 1600 rpm
